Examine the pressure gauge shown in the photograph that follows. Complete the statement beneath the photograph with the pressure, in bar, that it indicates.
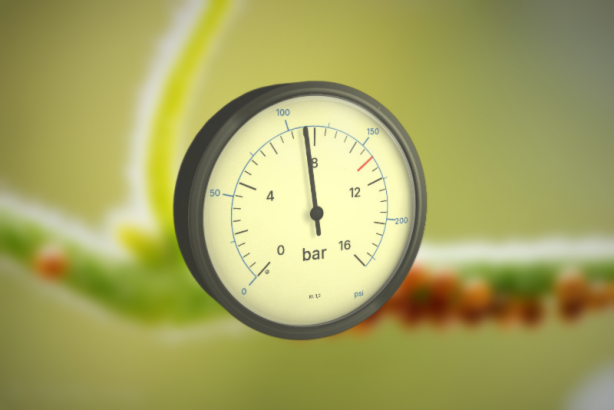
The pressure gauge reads 7.5 bar
